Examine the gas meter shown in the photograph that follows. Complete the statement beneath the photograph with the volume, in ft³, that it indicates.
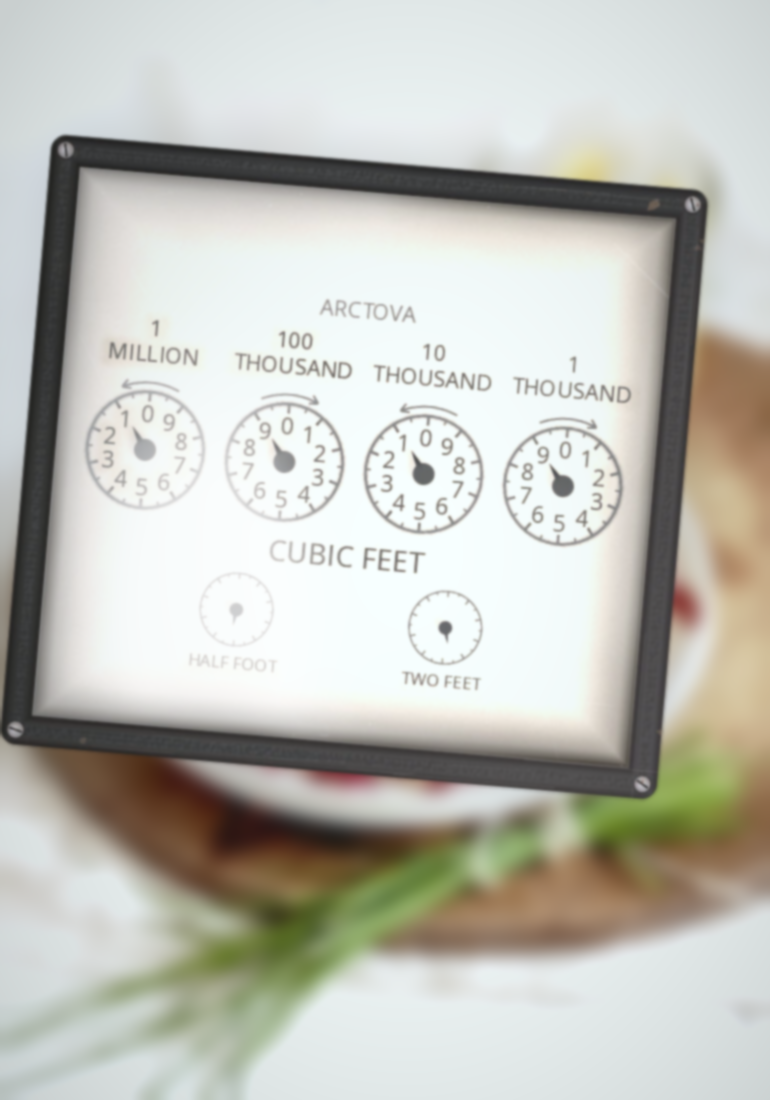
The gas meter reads 90900 ft³
